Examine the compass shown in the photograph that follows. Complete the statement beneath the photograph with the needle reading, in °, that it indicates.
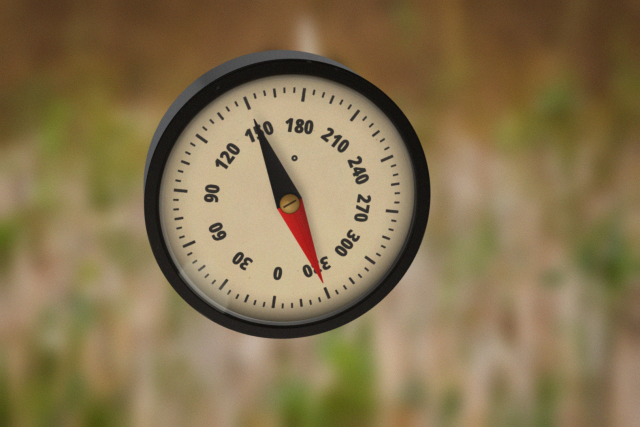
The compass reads 330 °
